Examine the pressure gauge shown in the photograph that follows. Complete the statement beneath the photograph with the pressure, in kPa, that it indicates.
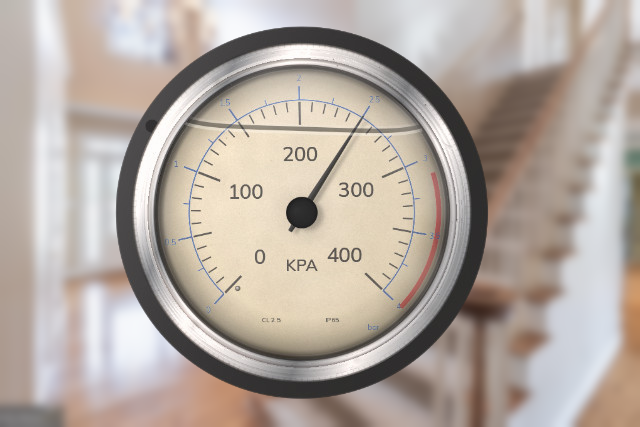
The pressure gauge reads 250 kPa
